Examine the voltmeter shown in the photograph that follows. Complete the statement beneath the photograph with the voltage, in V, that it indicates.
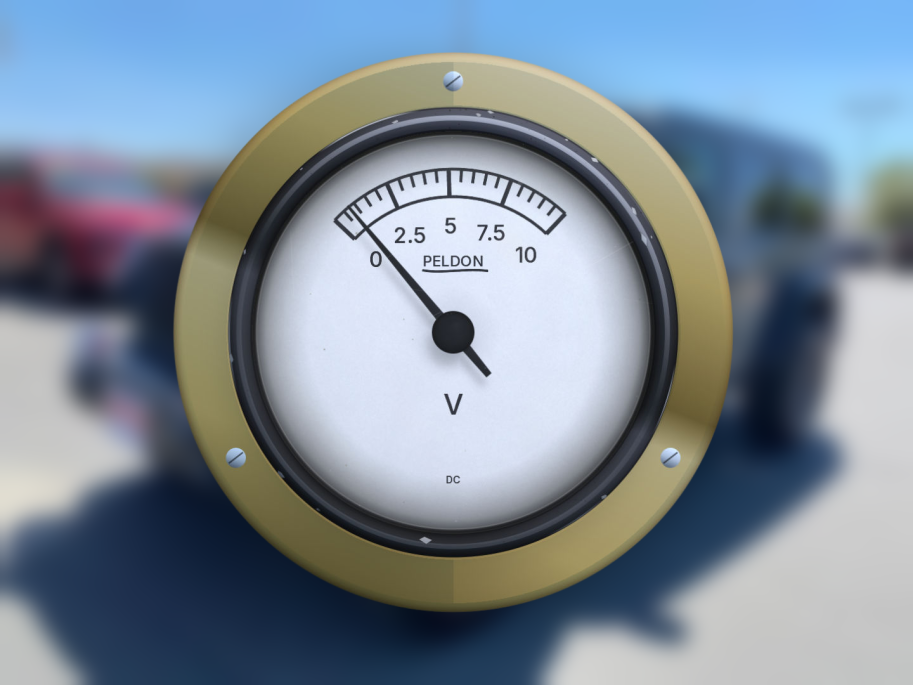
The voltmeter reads 0.75 V
